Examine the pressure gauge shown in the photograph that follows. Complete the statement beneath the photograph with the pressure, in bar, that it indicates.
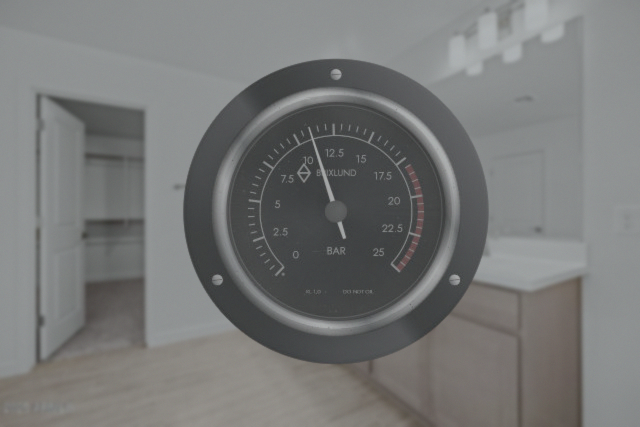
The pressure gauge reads 11 bar
